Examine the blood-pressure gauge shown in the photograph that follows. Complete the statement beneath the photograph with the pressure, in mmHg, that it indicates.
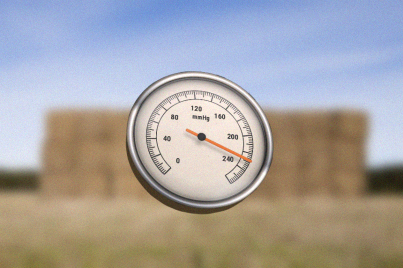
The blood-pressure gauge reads 230 mmHg
